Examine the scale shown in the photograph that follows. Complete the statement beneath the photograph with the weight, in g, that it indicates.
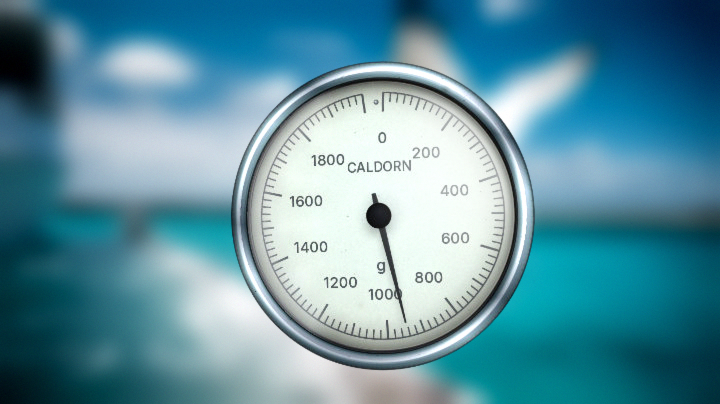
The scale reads 940 g
